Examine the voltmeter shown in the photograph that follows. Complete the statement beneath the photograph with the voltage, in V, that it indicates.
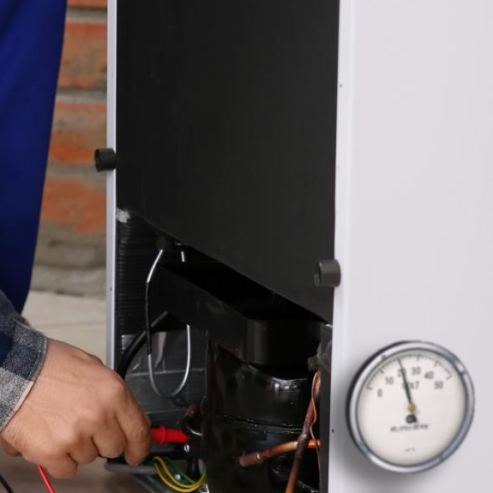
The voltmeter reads 20 V
